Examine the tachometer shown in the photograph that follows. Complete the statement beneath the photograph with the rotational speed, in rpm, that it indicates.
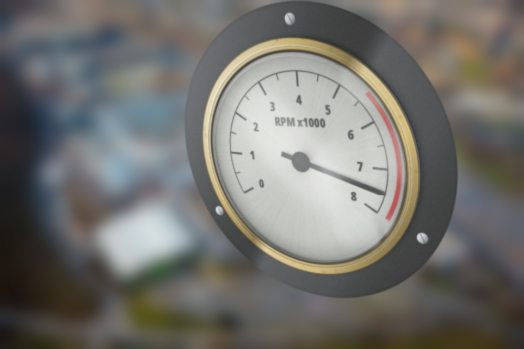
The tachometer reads 7500 rpm
